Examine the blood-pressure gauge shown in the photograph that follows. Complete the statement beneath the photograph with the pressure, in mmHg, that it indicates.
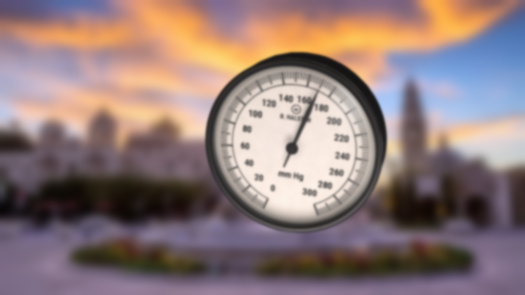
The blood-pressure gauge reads 170 mmHg
